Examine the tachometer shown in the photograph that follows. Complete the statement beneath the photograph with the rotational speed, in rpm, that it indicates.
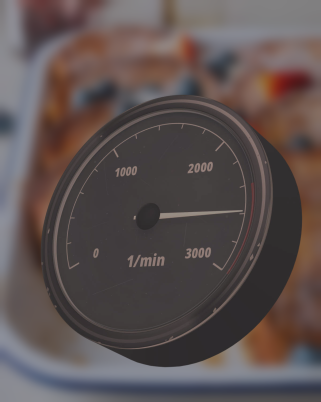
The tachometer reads 2600 rpm
